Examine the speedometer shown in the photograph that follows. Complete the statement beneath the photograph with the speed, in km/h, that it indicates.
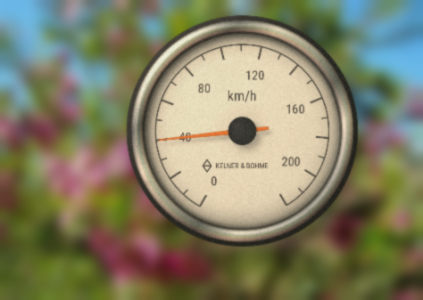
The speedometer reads 40 km/h
